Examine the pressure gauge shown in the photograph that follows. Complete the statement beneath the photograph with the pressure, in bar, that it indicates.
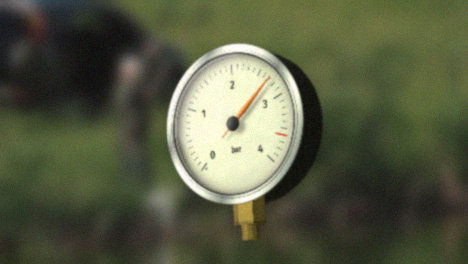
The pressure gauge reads 2.7 bar
